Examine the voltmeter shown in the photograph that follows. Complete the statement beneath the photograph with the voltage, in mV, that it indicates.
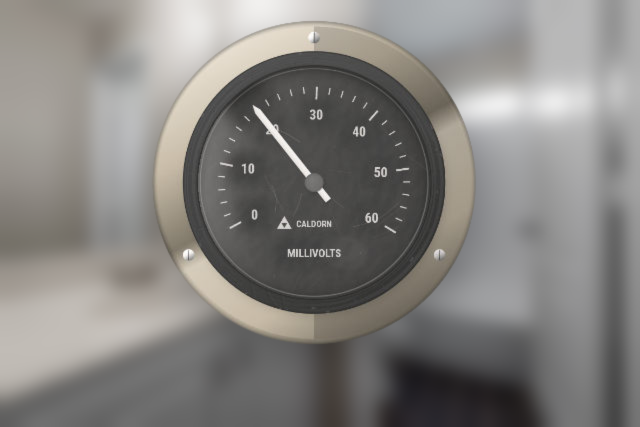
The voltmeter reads 20 mV
